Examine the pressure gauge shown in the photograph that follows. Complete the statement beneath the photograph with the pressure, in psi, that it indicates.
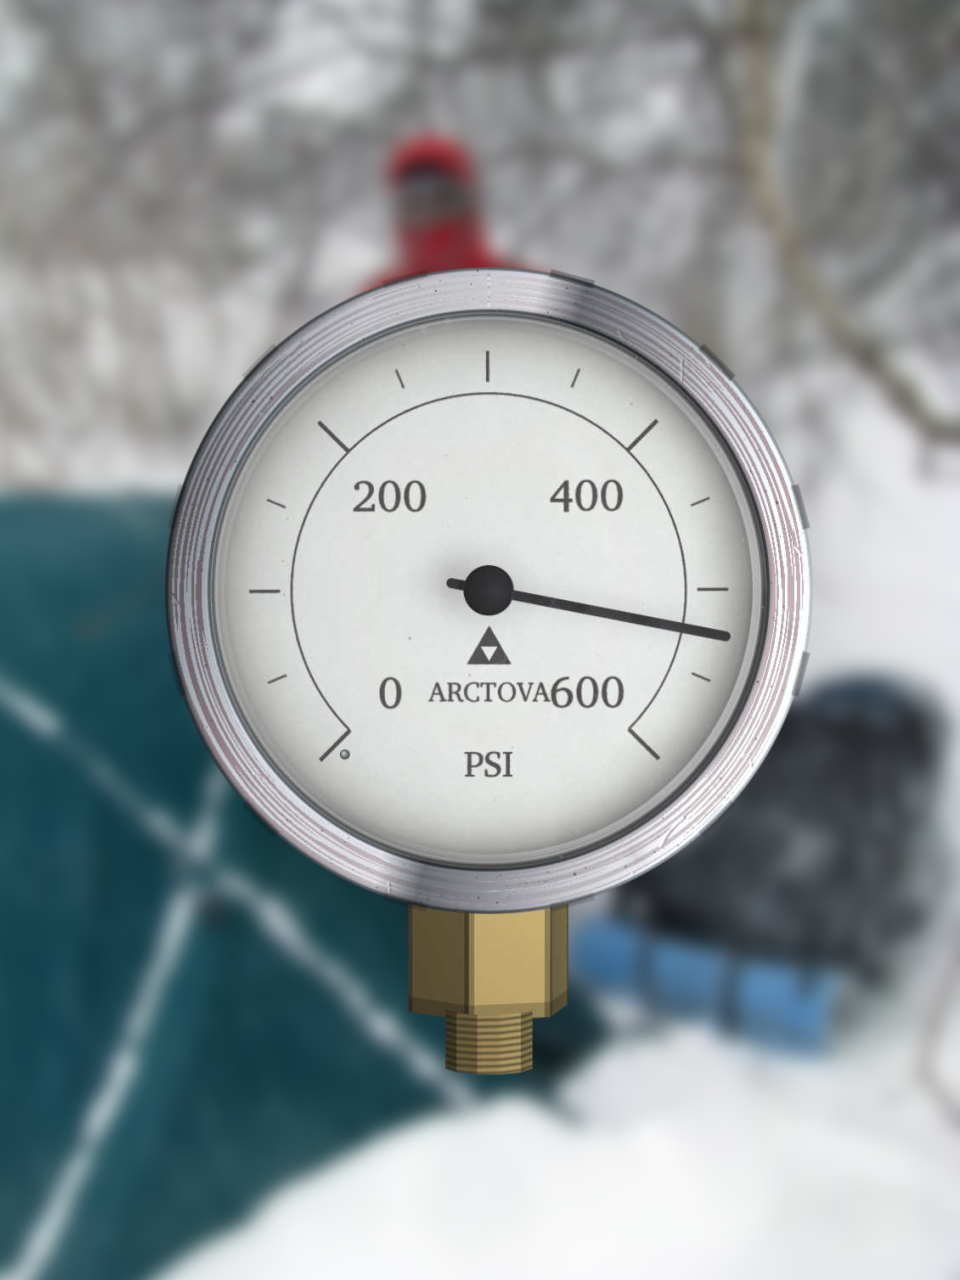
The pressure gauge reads 525 psi
